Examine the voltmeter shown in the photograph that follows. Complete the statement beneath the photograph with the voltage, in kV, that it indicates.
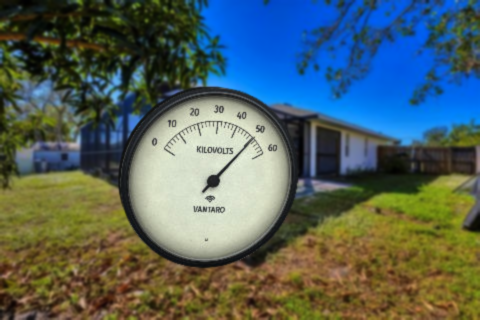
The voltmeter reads 50 kV
